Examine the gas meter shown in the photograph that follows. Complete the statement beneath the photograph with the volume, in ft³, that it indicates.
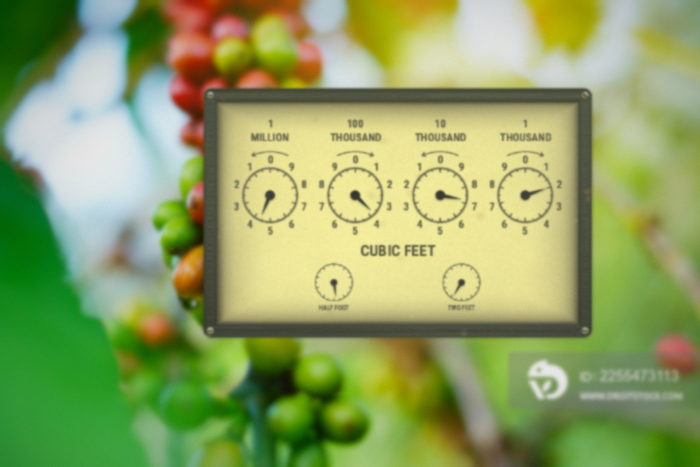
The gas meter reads 437200 ft³
